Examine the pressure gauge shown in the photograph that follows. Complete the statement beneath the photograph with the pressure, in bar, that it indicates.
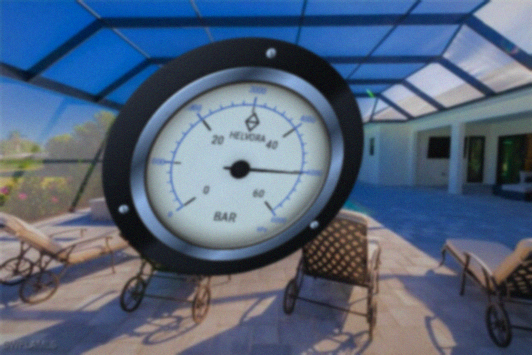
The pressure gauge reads 50 bar
